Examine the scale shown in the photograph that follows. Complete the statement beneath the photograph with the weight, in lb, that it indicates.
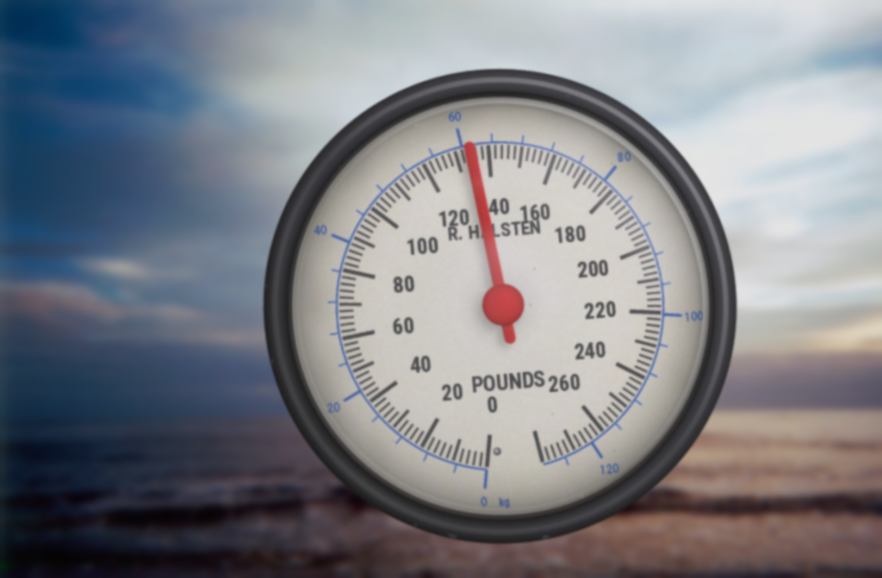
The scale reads 134 lb
